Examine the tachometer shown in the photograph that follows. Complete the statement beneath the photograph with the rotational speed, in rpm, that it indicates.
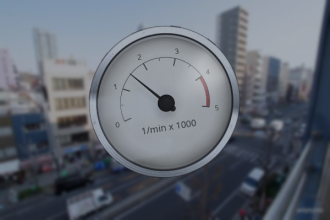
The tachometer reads 1500 rpm
